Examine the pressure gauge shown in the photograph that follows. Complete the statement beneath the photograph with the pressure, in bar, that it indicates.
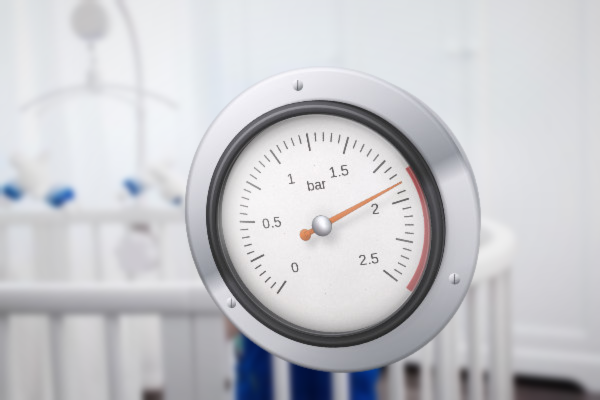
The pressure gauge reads 1.9 bar
